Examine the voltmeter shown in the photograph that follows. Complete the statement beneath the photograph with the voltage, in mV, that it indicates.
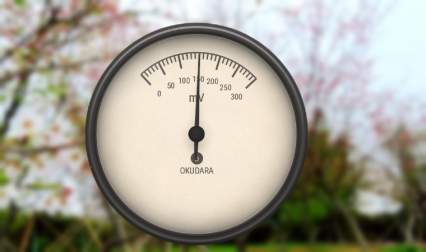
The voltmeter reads 150 mV
